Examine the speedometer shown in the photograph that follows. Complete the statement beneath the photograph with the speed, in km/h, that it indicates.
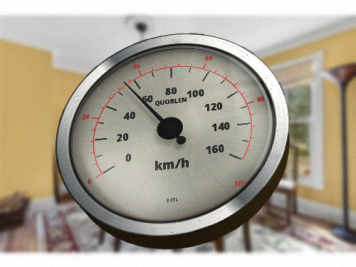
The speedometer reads 55 km/h
